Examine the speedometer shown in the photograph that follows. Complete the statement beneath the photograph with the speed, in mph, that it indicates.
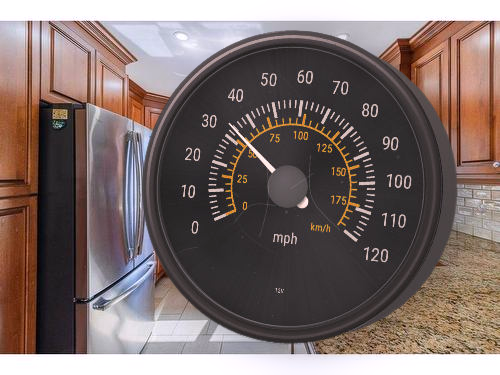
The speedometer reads 34 mph
